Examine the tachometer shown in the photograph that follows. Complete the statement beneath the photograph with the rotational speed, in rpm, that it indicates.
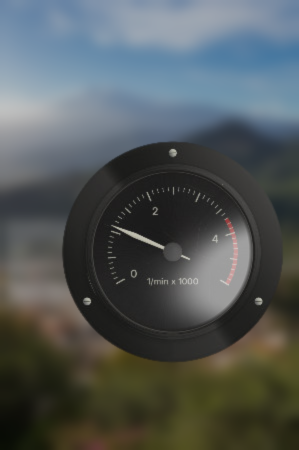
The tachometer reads 1100 rpm
